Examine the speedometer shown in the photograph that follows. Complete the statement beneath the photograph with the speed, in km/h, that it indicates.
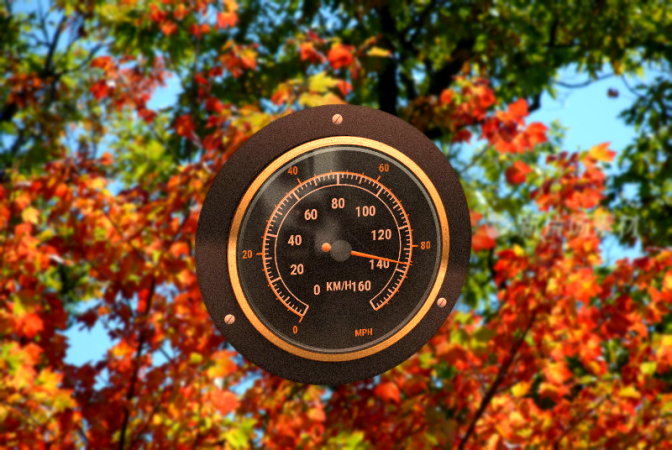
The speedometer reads 136 km/h
